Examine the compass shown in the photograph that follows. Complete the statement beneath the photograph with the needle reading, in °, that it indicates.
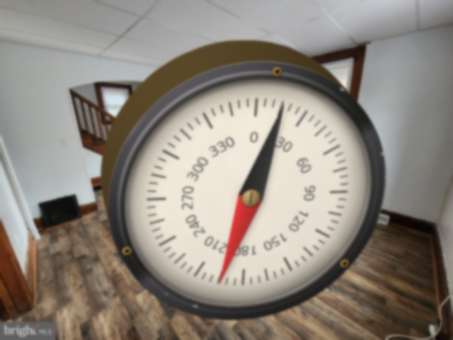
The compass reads 195 °
